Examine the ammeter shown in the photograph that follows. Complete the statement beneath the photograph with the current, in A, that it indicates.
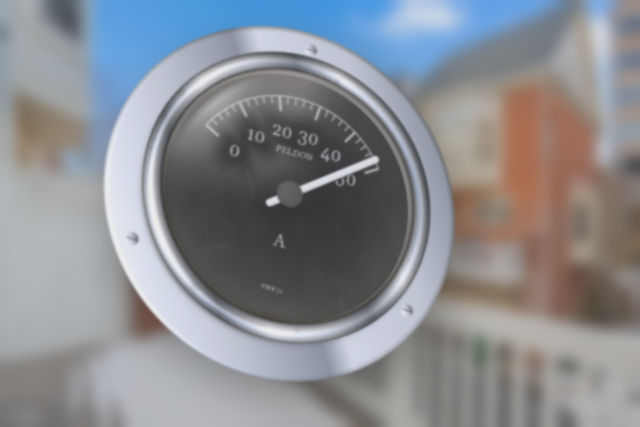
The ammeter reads 48 A
